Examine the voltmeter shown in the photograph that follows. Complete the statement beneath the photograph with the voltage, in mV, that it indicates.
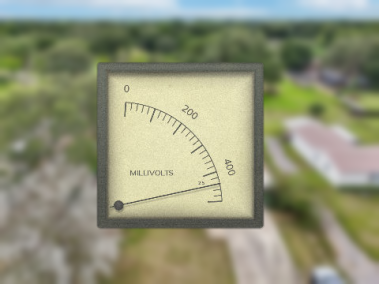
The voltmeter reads 440 mV
